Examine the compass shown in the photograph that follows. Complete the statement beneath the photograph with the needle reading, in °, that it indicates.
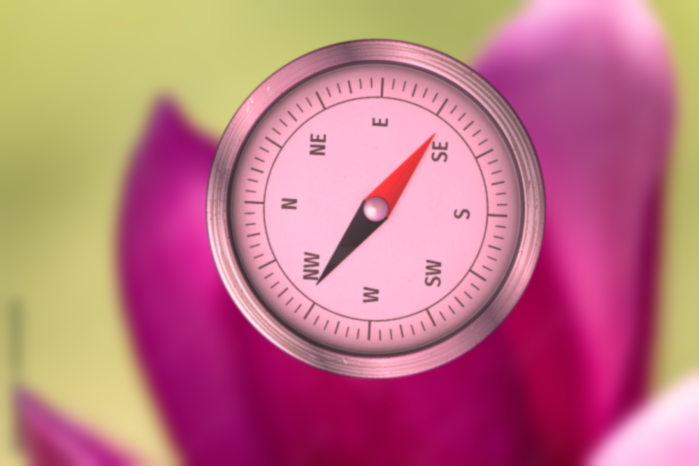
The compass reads 125 °
